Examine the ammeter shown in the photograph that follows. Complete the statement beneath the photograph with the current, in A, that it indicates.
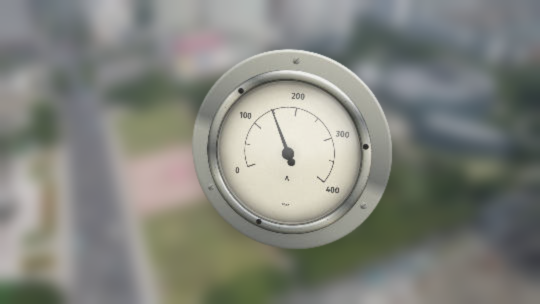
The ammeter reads 150 A
